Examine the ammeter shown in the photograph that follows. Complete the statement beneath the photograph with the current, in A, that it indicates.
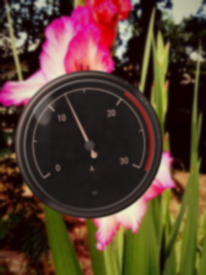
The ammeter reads 12.5 A
